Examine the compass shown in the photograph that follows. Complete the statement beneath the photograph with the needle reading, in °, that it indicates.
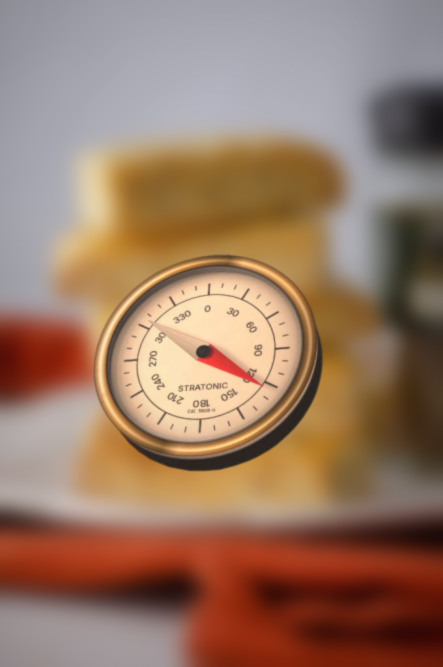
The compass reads 125 °
